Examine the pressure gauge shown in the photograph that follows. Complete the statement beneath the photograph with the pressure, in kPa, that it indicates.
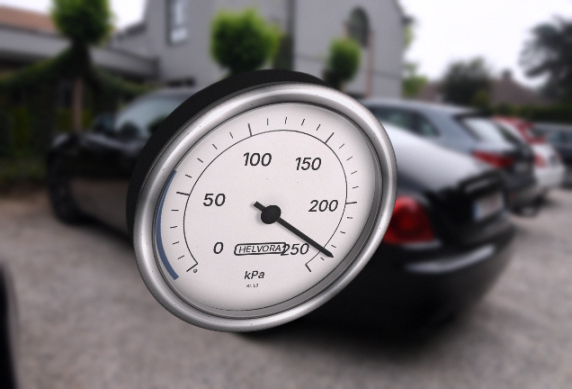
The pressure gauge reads 235 kPa
